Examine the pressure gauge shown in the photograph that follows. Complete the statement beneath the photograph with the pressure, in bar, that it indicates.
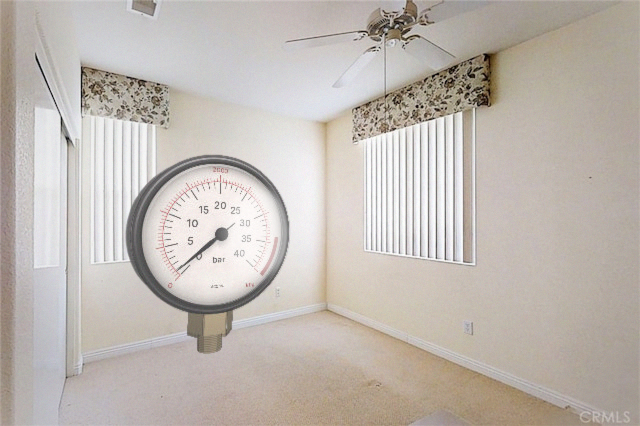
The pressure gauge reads 1 bar
